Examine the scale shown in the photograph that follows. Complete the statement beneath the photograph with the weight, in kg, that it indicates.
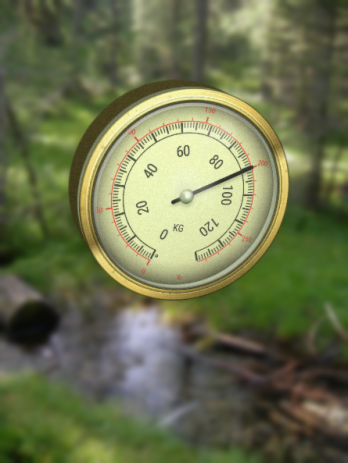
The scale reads 90 kg
